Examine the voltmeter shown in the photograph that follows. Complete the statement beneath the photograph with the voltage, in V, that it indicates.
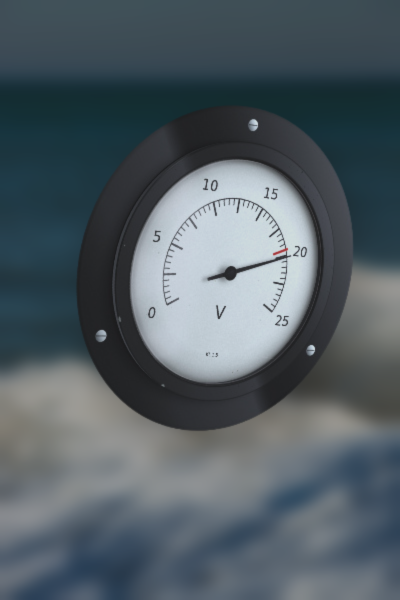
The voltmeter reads 20 V
